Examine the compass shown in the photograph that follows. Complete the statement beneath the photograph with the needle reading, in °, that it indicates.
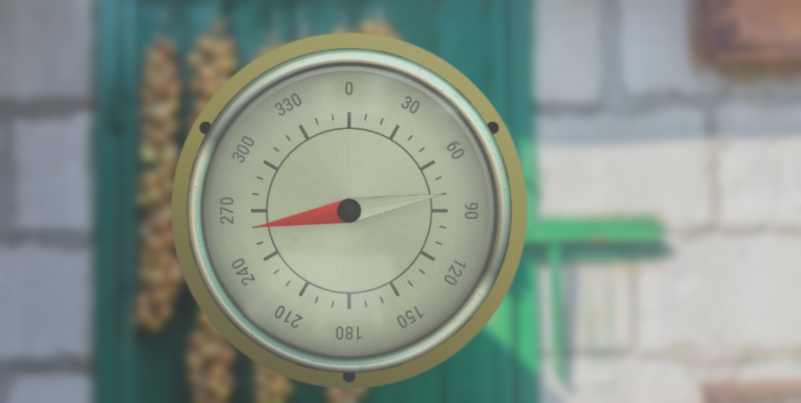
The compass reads 260 °
